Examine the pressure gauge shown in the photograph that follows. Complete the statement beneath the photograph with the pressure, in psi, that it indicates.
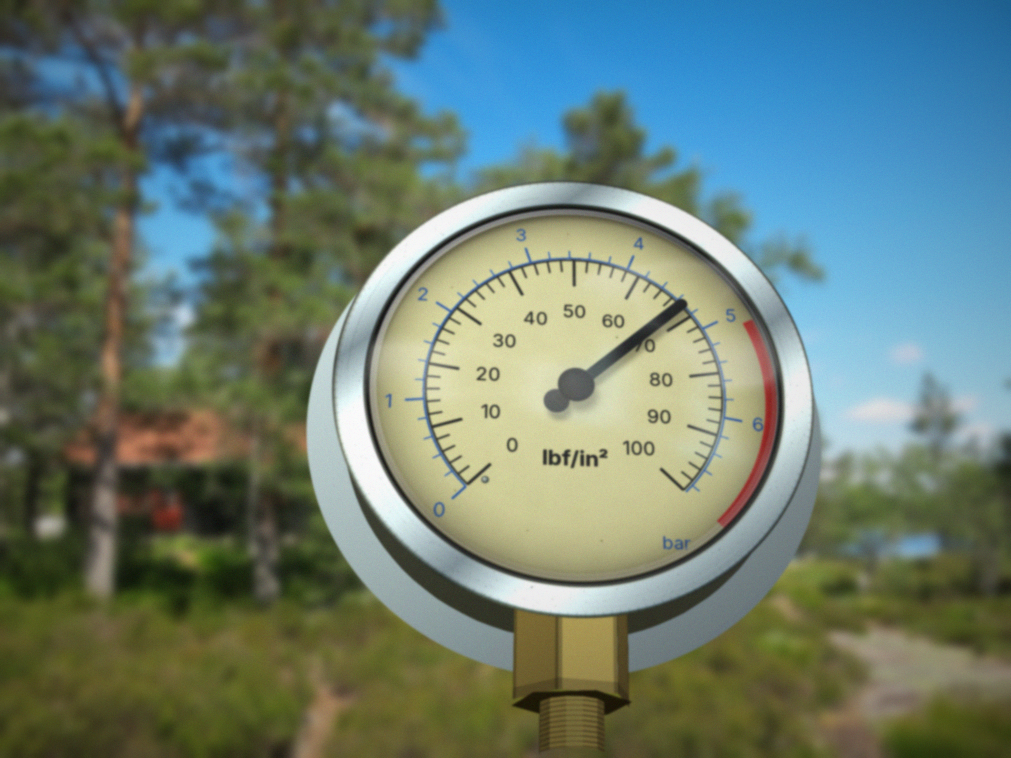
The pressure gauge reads 68 psi
